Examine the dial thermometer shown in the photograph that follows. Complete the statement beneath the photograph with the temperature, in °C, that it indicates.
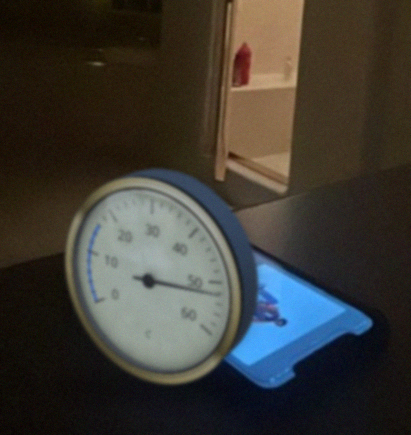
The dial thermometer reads 52 °C
